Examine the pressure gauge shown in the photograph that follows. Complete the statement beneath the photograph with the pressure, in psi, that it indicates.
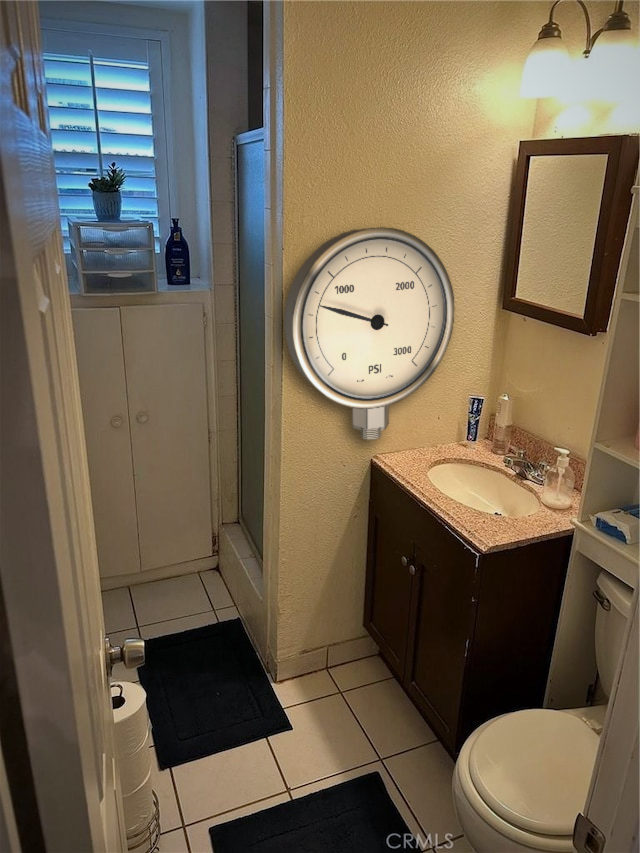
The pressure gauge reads 700 psi
